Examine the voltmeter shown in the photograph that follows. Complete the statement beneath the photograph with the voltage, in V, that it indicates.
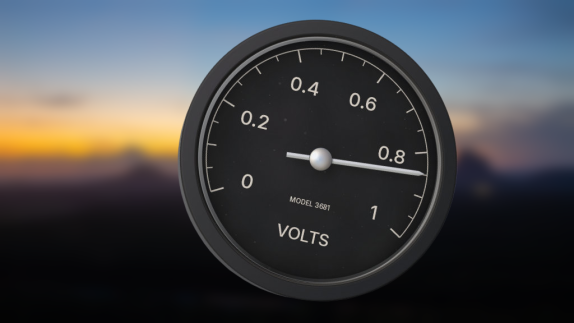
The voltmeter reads 0.85 V
